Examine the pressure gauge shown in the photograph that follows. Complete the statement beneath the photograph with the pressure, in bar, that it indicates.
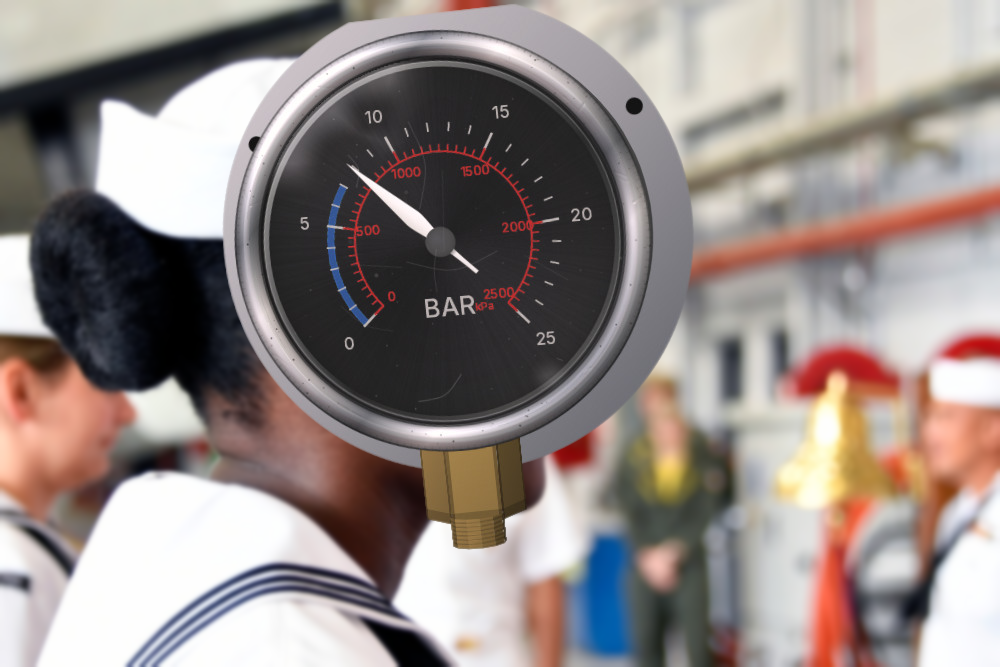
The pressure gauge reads 8 bar
